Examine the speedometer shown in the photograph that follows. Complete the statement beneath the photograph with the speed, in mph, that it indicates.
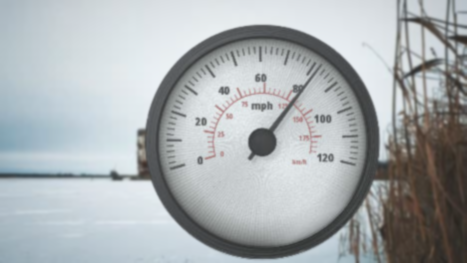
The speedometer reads 82 mph
